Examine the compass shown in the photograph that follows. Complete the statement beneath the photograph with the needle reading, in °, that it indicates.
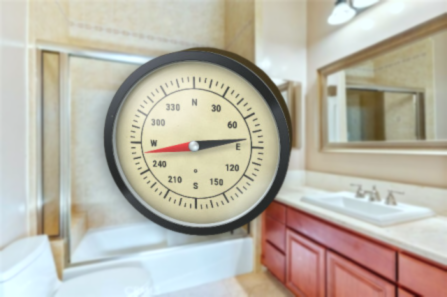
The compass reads 260 °
